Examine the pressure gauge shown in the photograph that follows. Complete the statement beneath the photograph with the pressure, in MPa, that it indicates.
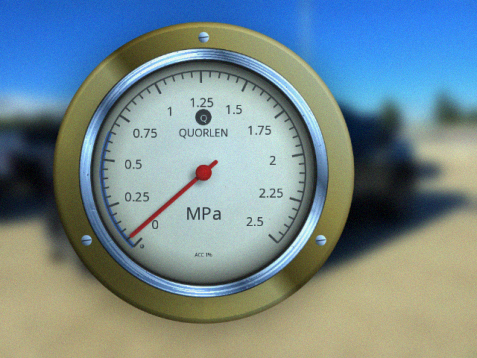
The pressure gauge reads 0.05 MPa
